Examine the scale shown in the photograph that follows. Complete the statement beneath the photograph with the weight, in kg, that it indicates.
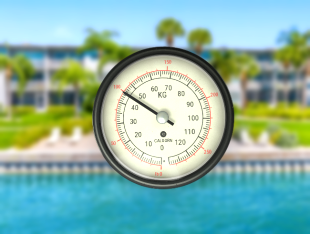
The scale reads 45 kg
